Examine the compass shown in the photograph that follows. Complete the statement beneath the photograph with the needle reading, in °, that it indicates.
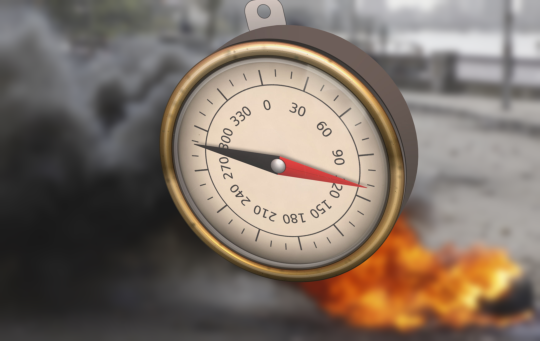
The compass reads 110 °
